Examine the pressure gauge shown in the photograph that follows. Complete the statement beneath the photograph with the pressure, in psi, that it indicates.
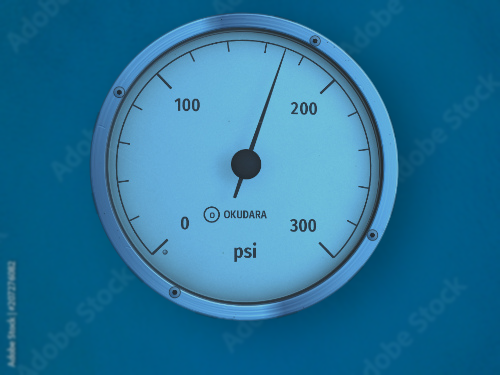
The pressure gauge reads 170 psi
